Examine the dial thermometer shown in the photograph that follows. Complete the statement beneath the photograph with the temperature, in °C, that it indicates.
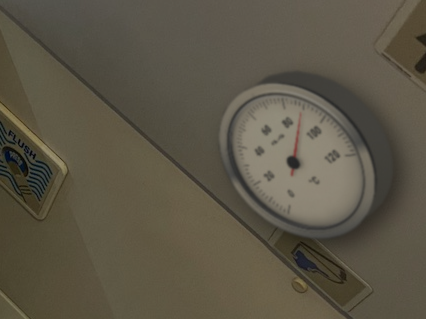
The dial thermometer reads 90 °C
